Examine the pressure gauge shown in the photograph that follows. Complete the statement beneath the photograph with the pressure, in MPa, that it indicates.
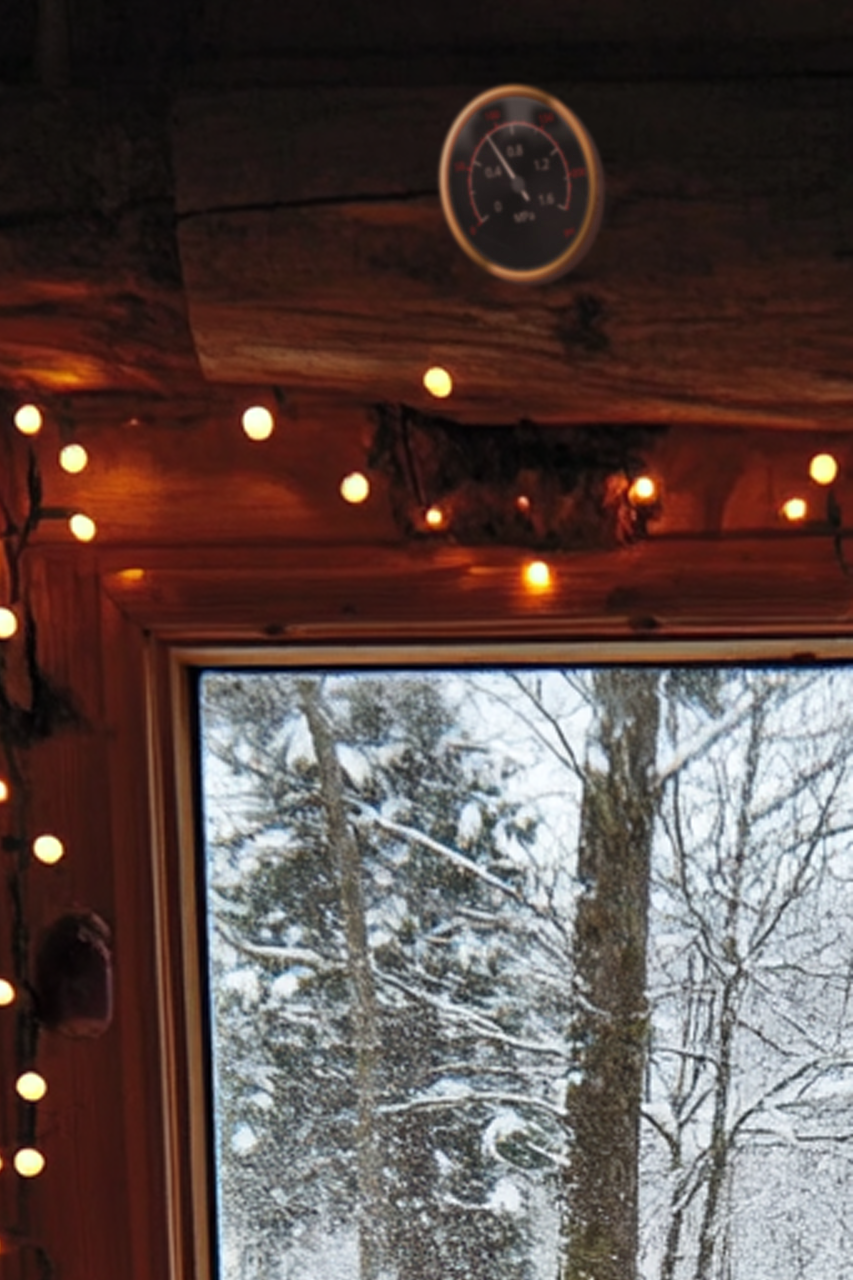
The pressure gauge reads 0.6 MPa
